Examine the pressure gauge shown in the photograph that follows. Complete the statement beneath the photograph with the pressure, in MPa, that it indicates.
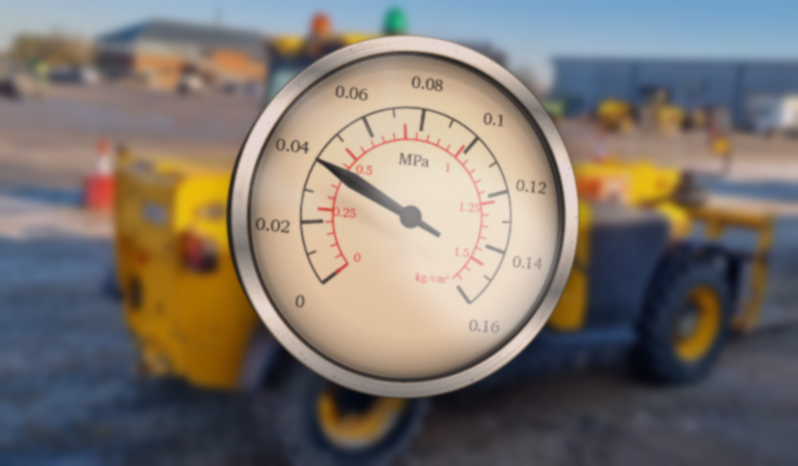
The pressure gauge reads 0.04 MPa
